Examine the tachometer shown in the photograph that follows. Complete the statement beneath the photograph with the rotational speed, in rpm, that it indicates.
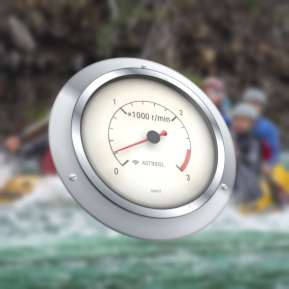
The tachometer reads 200 rpm
